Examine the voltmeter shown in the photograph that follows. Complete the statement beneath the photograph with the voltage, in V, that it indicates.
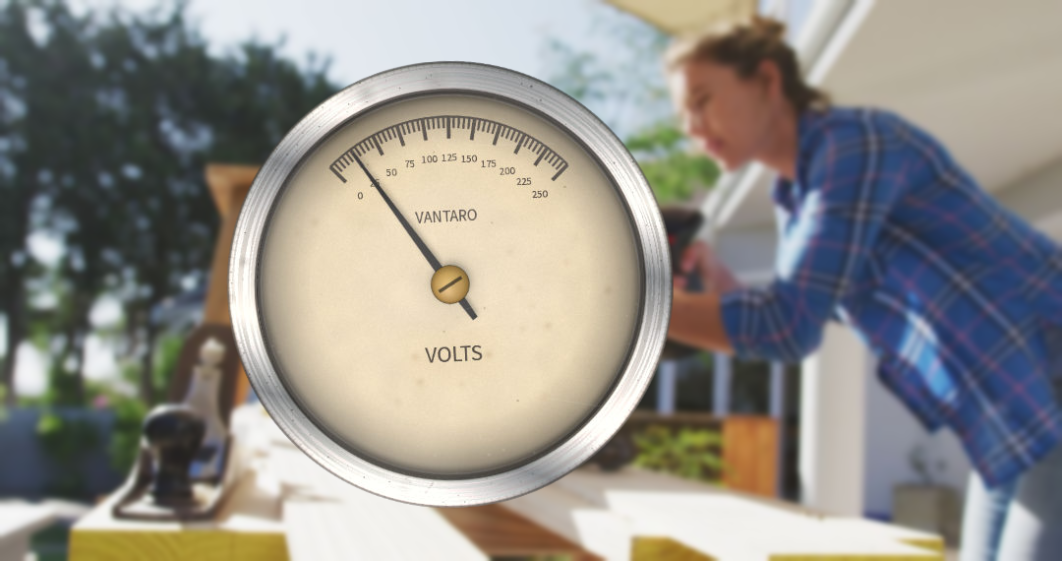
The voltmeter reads 25 V
